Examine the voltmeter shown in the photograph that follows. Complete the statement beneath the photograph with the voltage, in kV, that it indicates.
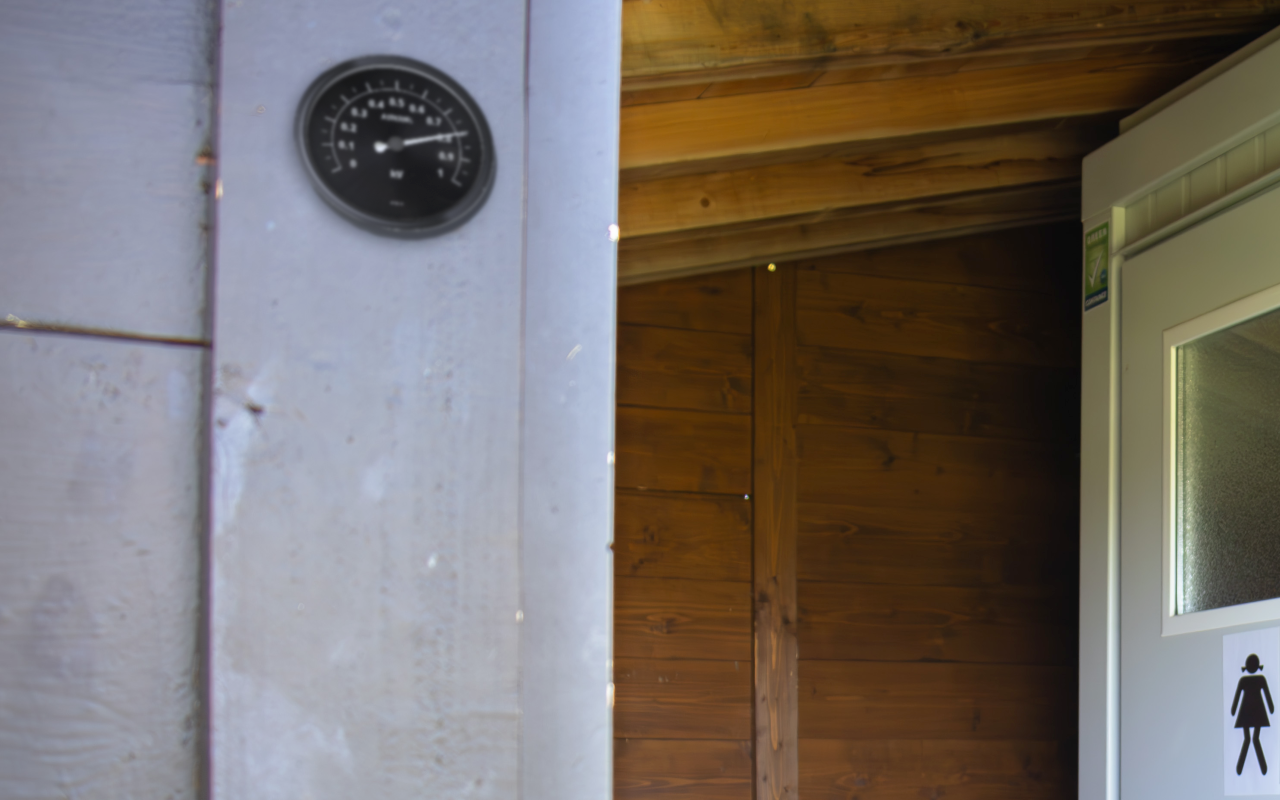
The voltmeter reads 0.8 kV
